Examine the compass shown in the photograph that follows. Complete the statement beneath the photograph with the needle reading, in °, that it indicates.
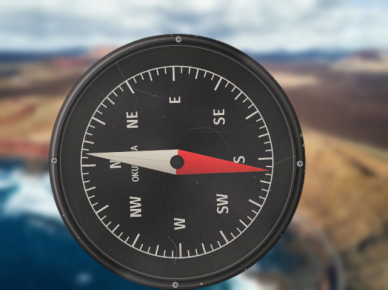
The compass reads 187.5 °
